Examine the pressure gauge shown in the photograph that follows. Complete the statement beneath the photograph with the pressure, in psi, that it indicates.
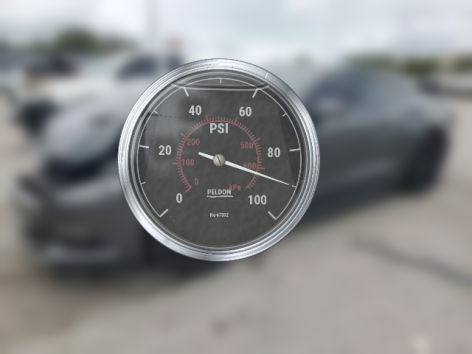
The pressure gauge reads 90 psi
